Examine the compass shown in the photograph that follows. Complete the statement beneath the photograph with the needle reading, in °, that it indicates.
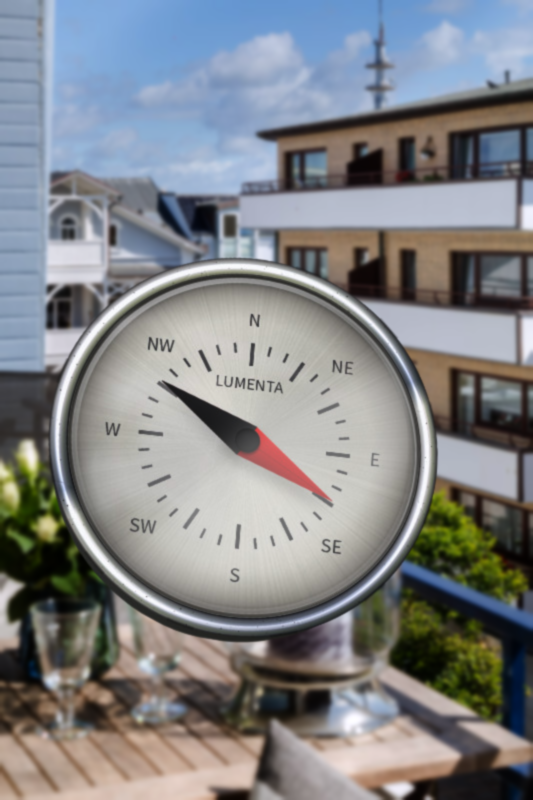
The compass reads 120 °
